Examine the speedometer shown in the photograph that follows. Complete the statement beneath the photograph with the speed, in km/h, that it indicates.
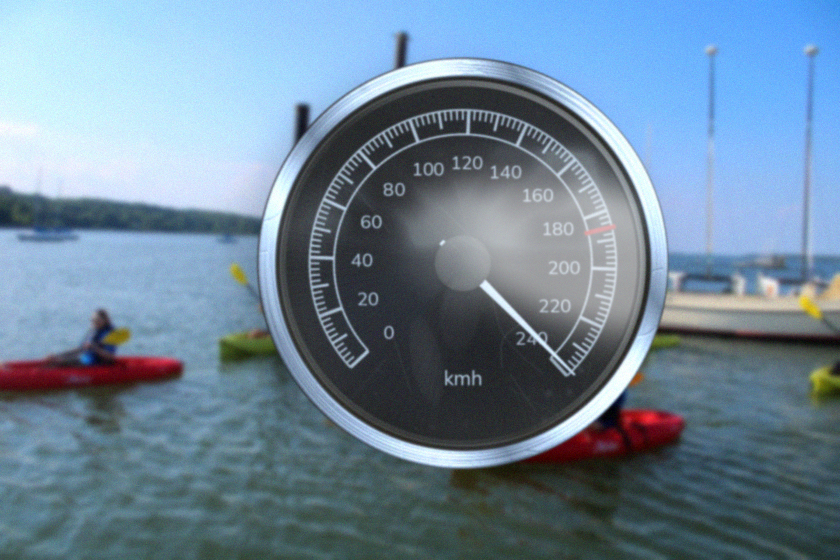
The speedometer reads 238 km/h
